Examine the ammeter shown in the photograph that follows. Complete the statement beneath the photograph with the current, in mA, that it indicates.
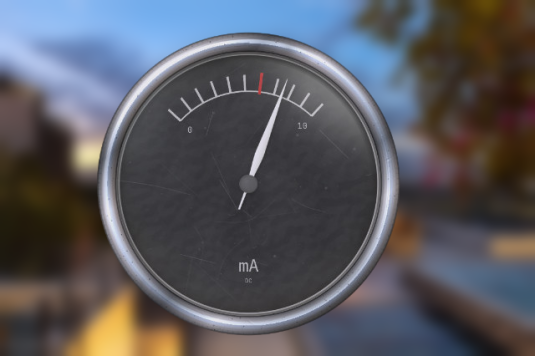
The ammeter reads 7.5 mA
